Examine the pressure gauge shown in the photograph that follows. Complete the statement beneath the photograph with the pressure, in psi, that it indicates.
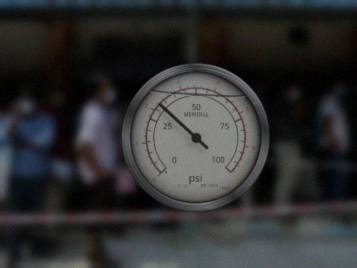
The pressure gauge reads 32.5 psi
